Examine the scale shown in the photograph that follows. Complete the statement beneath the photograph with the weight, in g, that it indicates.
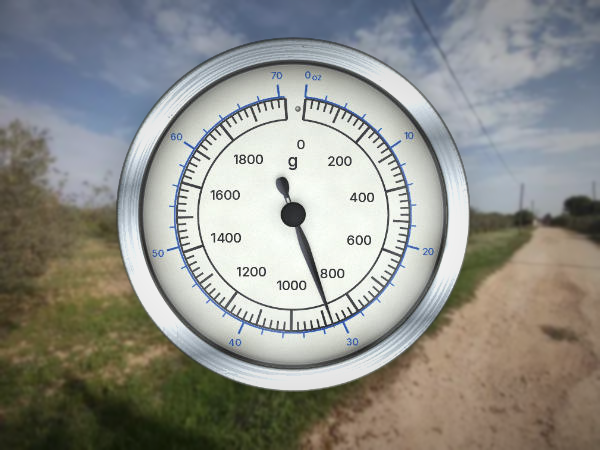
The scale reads 880 g
